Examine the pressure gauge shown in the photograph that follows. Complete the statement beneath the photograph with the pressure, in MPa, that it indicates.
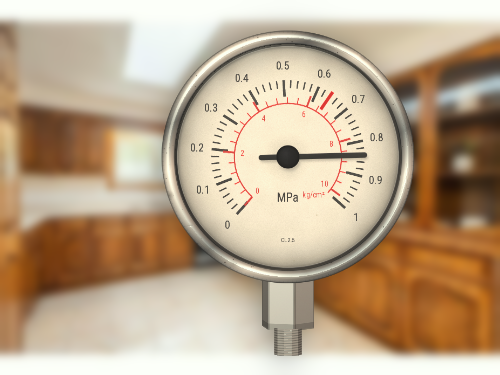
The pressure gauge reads 0.84 MPa
